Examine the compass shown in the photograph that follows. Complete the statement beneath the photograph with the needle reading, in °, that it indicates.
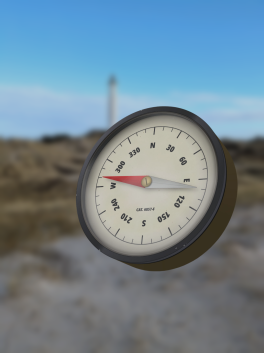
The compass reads 280 °
